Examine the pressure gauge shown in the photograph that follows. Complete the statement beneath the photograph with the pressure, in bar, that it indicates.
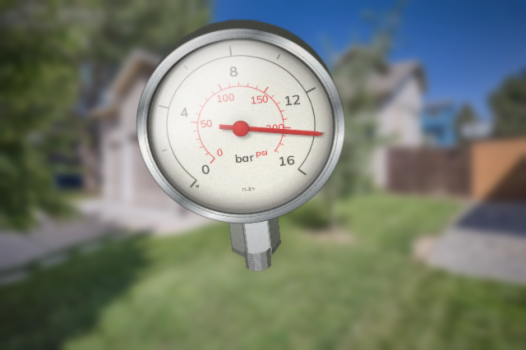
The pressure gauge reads 14 bar
